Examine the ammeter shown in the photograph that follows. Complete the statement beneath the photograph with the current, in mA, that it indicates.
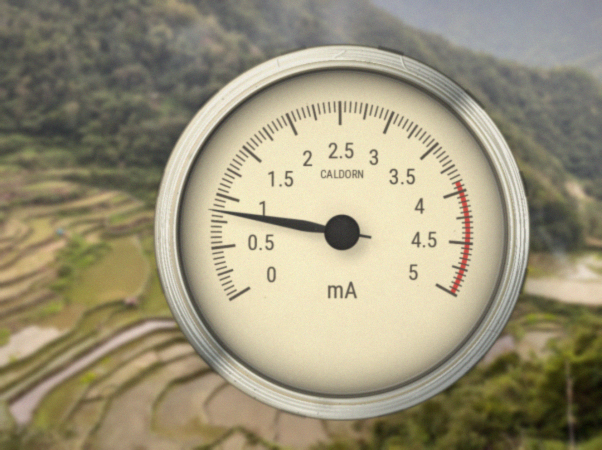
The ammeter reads 0.85 mA
